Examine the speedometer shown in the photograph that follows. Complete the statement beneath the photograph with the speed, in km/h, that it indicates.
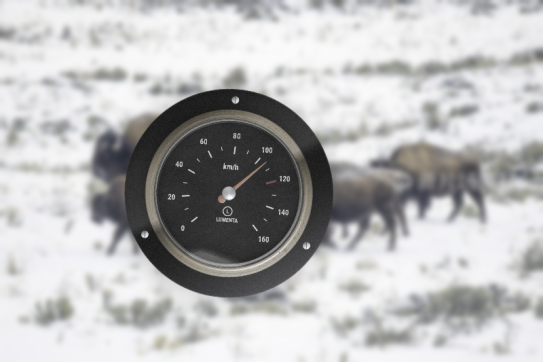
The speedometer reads 105 km/h
